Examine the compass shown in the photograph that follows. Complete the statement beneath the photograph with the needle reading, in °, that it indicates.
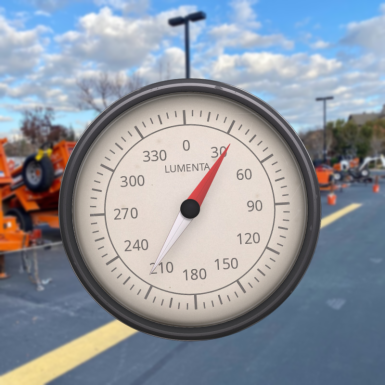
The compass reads 35 °
